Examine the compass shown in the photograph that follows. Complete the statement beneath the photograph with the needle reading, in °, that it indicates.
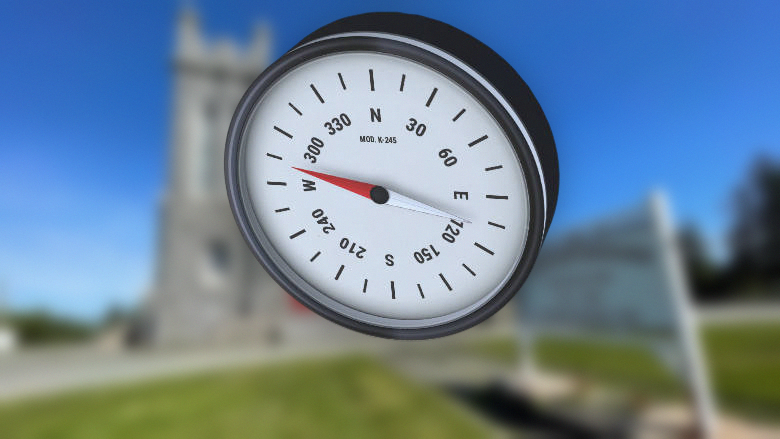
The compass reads 285 °
